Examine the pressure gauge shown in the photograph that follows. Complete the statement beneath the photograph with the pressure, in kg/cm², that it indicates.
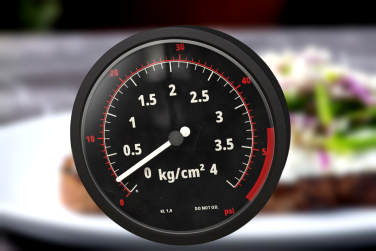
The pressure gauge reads 0.2 kg/cm²
